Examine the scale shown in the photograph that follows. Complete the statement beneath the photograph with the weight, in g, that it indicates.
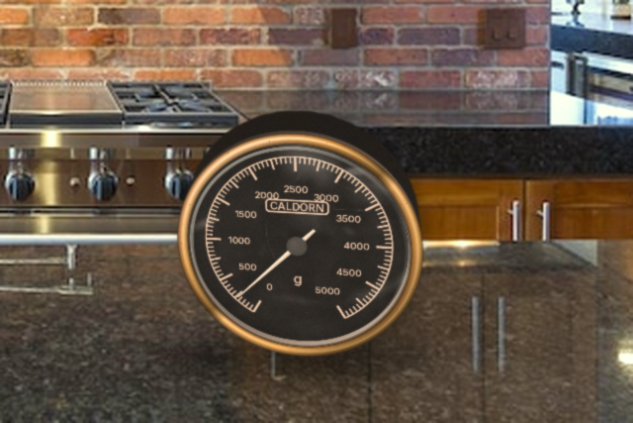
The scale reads 250 g
